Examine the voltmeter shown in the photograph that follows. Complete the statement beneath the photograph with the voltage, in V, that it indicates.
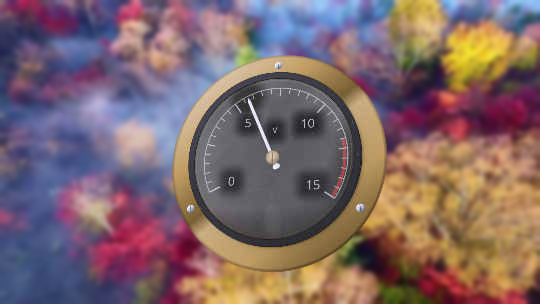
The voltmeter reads 5.75 V
